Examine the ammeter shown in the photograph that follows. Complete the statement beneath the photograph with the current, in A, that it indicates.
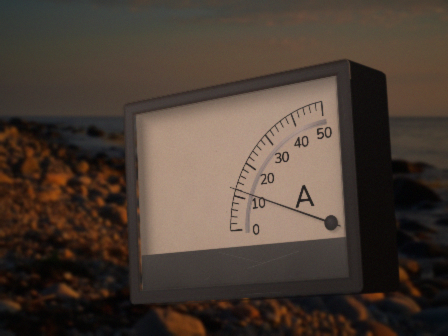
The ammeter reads 12 A
